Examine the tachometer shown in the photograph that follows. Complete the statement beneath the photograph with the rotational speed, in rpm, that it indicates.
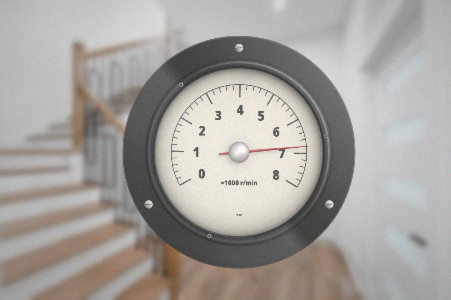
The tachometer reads 6800 rpm
